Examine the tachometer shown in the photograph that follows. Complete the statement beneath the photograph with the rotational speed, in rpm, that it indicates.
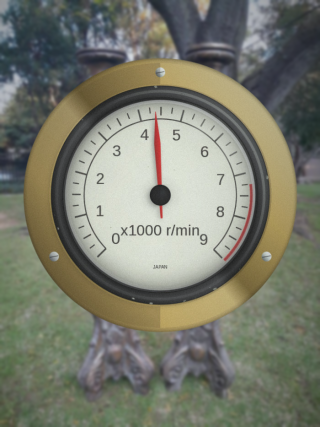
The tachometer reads 4375 rpm
